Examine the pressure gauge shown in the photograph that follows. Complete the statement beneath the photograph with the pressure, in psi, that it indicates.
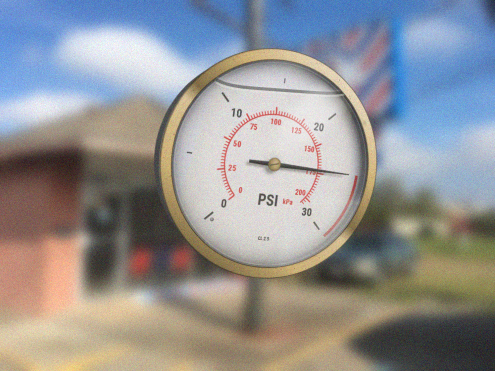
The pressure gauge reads 25 psi
